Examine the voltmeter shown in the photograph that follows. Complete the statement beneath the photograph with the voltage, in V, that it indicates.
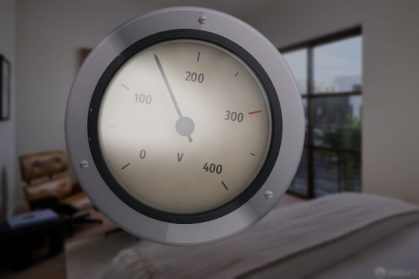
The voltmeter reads 150 V
